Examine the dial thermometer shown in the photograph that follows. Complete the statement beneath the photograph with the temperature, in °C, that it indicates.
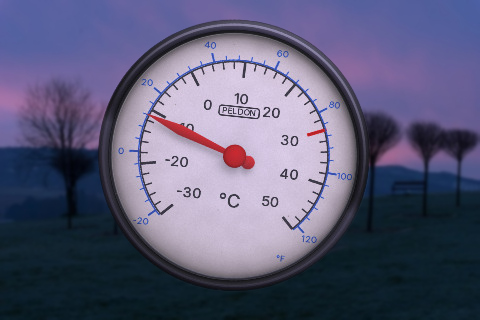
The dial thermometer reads -11 °C
